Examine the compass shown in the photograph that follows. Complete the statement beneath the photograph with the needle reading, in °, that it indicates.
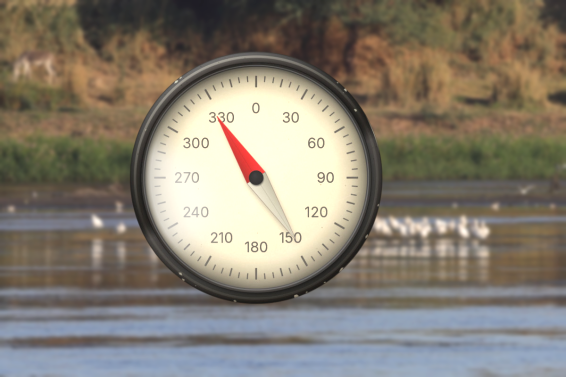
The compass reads 327.5 °
